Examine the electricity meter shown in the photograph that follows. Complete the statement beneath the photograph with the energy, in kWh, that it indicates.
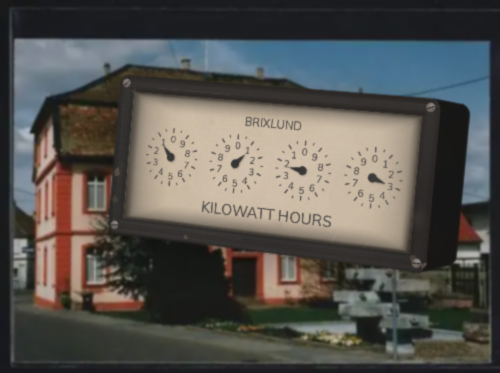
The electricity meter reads 1123 kWh
